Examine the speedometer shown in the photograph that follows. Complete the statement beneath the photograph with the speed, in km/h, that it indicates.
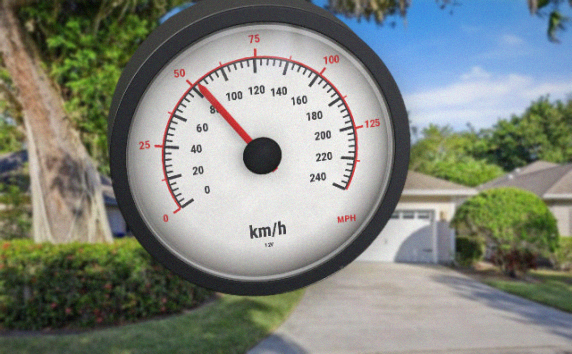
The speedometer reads 84 km/h
